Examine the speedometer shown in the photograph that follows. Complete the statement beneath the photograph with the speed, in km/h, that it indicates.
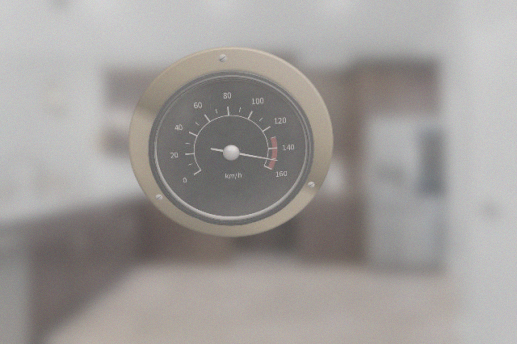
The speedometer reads 150 km/h
